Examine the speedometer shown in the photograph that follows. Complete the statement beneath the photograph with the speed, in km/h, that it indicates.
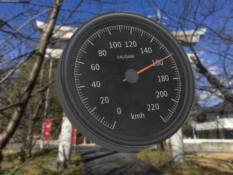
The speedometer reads 160 km/h
